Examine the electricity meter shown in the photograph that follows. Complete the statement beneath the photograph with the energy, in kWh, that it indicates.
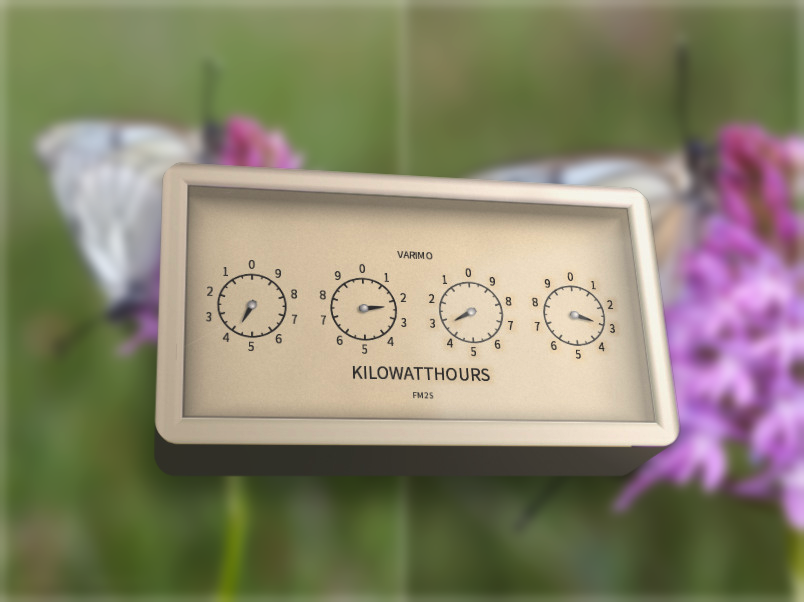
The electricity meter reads 4233 kWh
